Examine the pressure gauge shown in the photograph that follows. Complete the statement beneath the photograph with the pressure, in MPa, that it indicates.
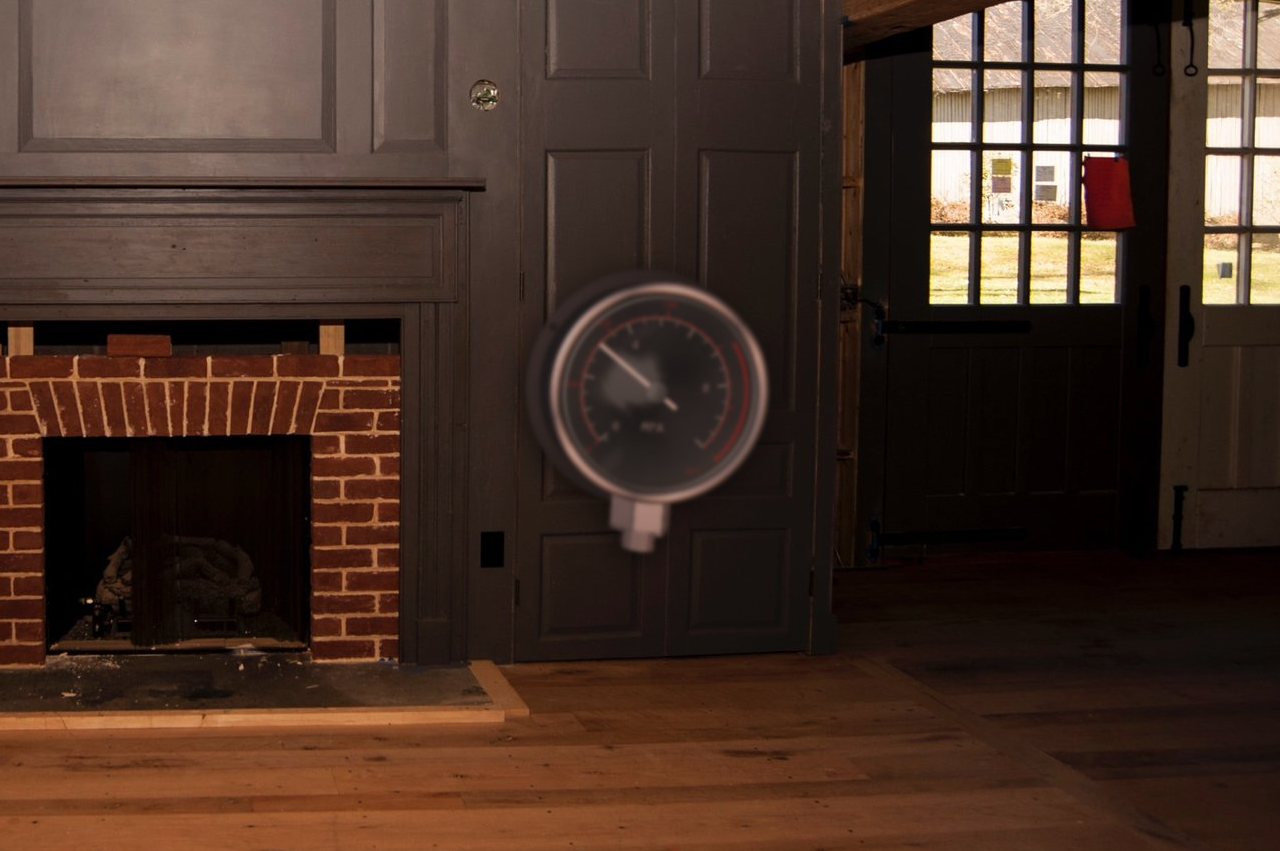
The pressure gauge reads 3 MPa
